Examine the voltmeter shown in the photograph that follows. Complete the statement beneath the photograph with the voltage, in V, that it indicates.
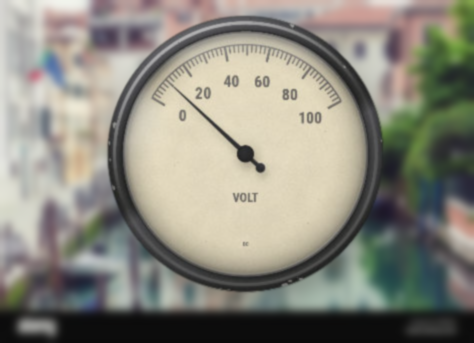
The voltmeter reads 10 V
